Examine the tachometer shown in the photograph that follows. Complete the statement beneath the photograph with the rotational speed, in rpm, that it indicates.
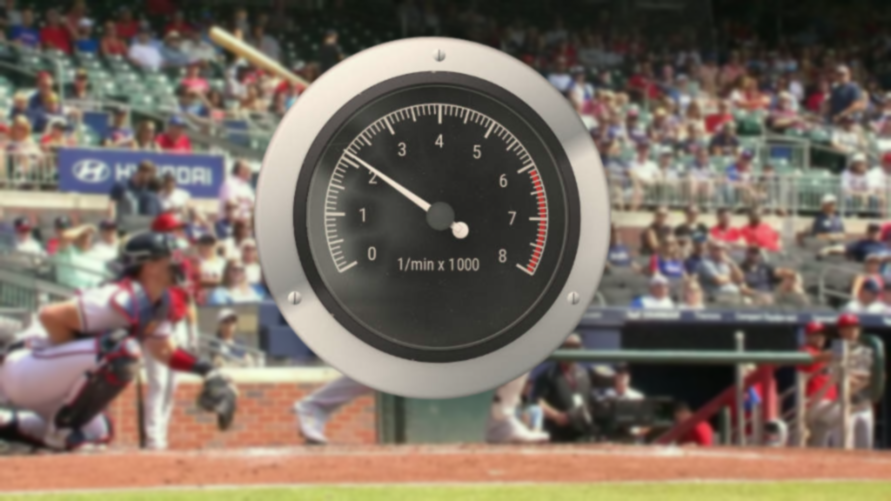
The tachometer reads 2100 rpm
